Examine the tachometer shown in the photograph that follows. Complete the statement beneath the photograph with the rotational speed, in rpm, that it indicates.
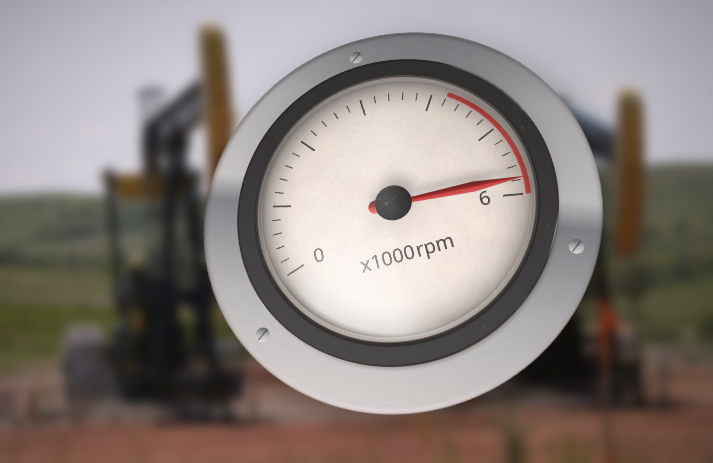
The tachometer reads 5800 rpm
